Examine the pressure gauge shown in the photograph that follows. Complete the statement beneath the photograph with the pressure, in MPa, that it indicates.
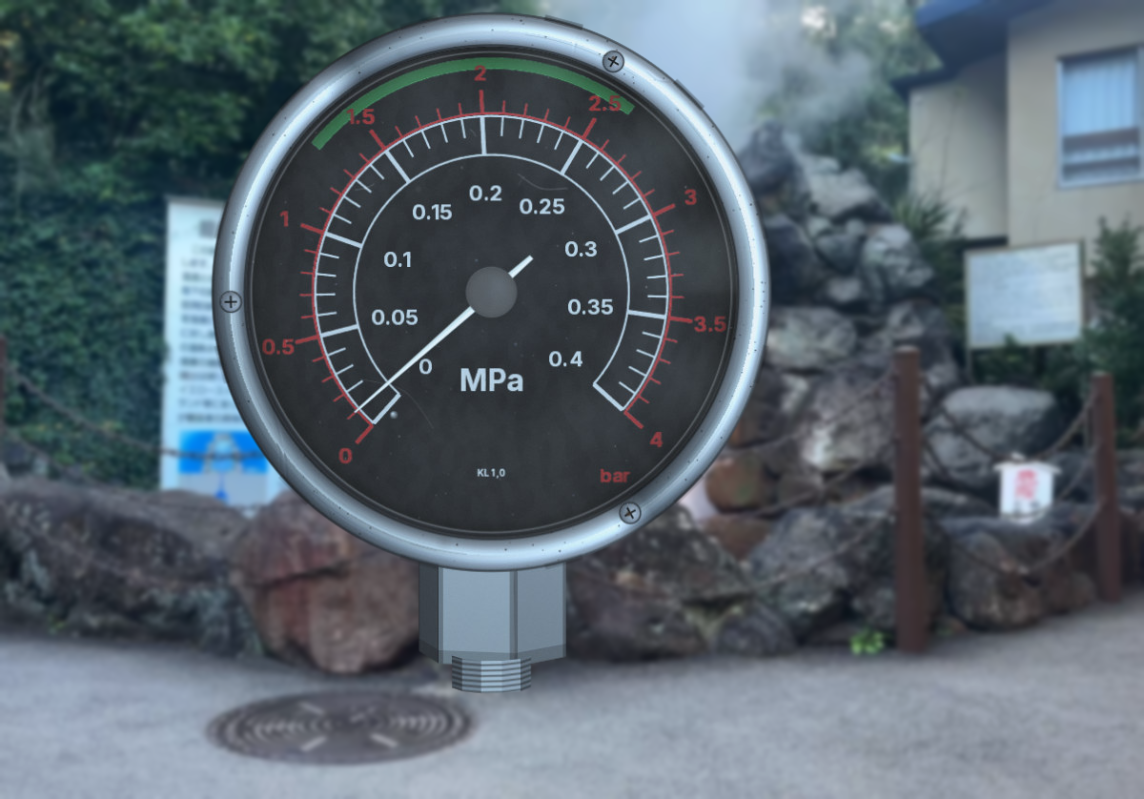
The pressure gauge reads 0.01 MPa
